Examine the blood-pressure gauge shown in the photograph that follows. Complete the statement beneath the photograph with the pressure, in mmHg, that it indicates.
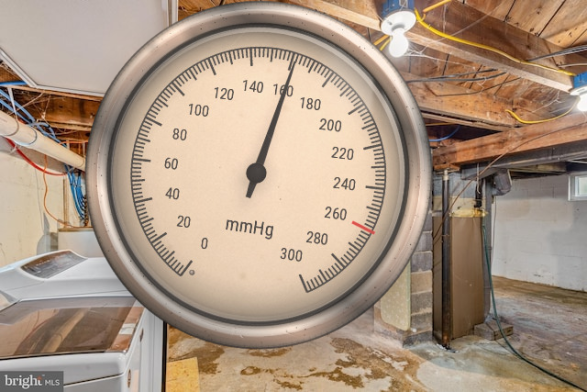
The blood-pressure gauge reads 162 mmHg
